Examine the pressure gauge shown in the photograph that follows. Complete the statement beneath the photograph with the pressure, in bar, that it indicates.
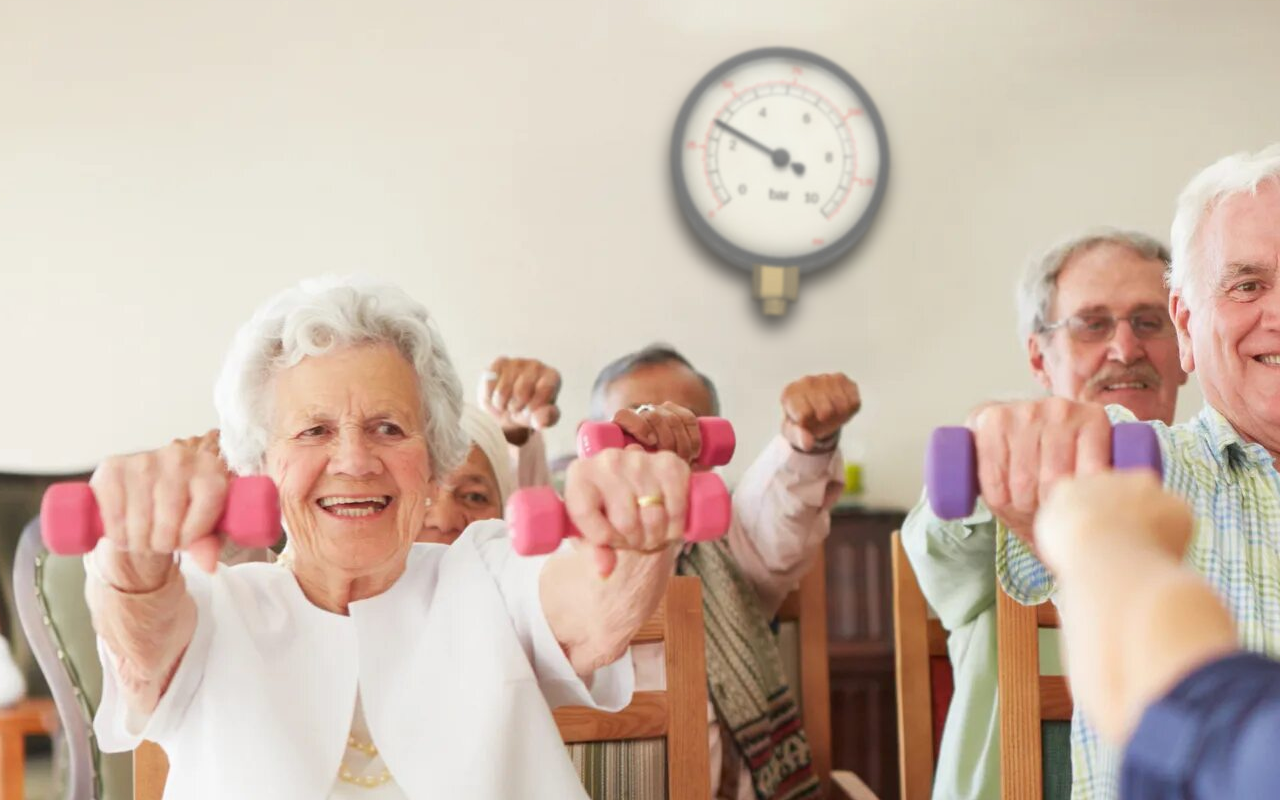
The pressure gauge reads 2.5 bar
